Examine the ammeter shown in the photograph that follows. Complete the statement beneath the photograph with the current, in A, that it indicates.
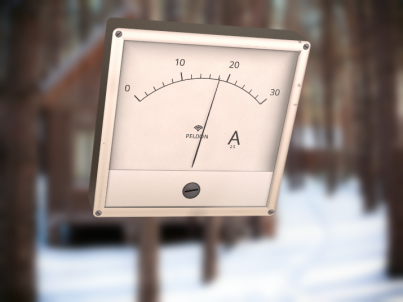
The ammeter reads 18 A
